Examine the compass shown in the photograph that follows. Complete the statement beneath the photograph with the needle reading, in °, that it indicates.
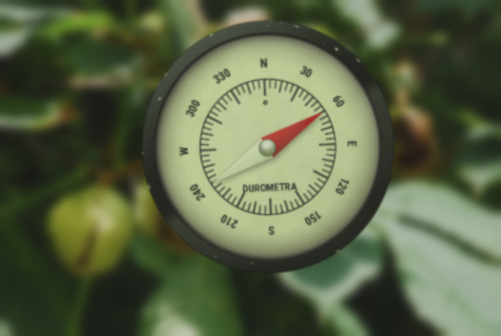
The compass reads 60 °
